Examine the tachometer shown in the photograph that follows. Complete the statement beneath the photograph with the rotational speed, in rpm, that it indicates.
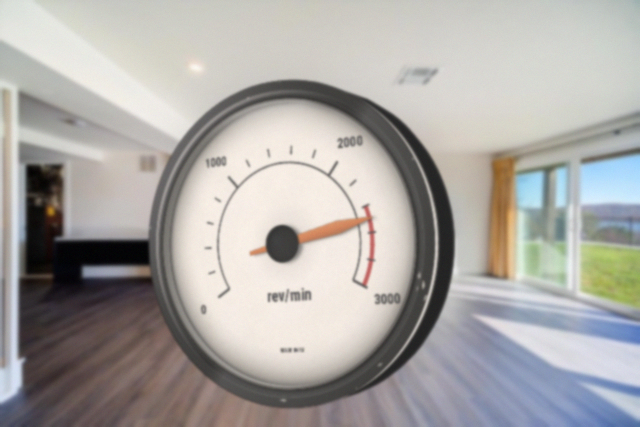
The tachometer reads 2500 rpm
